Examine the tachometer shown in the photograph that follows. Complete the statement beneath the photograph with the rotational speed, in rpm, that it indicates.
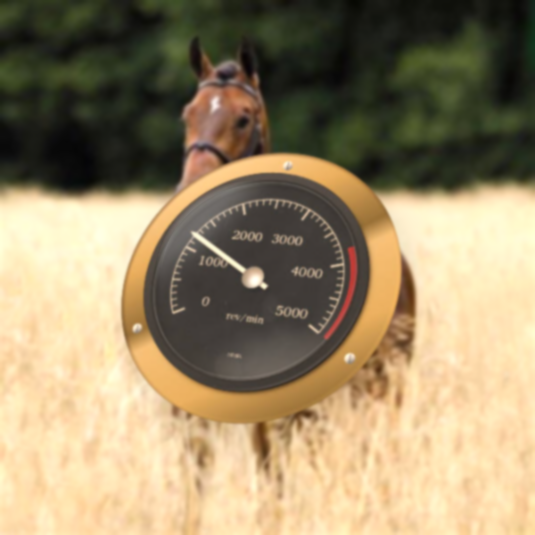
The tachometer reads 1200 rpm
